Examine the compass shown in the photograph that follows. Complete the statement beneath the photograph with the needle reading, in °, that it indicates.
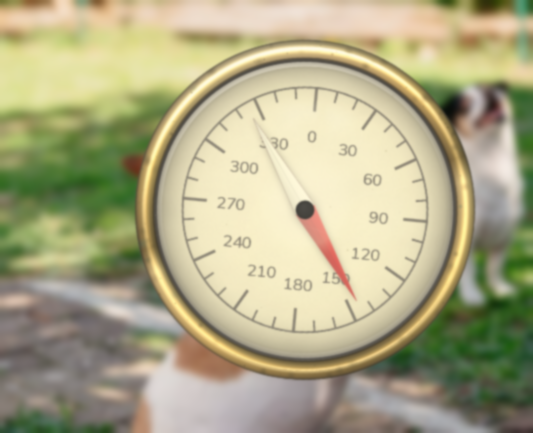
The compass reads 145 °
